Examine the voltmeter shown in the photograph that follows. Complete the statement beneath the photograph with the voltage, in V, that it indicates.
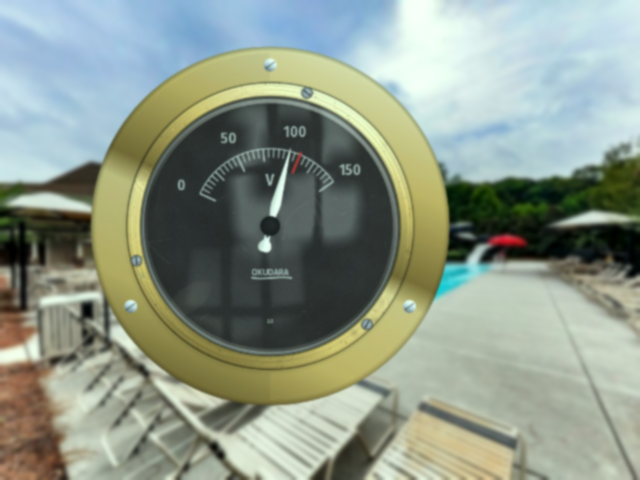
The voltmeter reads 100 V
